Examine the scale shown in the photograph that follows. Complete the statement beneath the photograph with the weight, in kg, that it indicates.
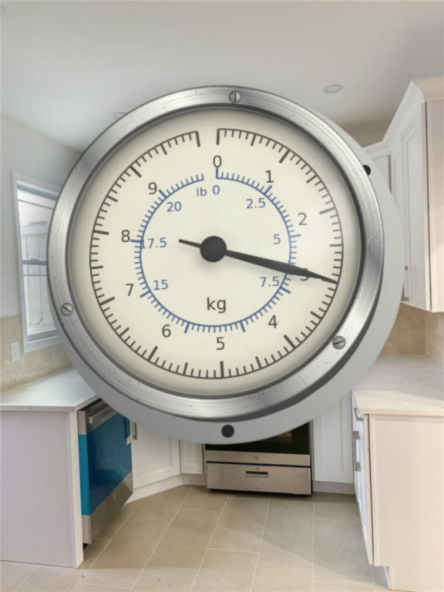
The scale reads 3 kg
